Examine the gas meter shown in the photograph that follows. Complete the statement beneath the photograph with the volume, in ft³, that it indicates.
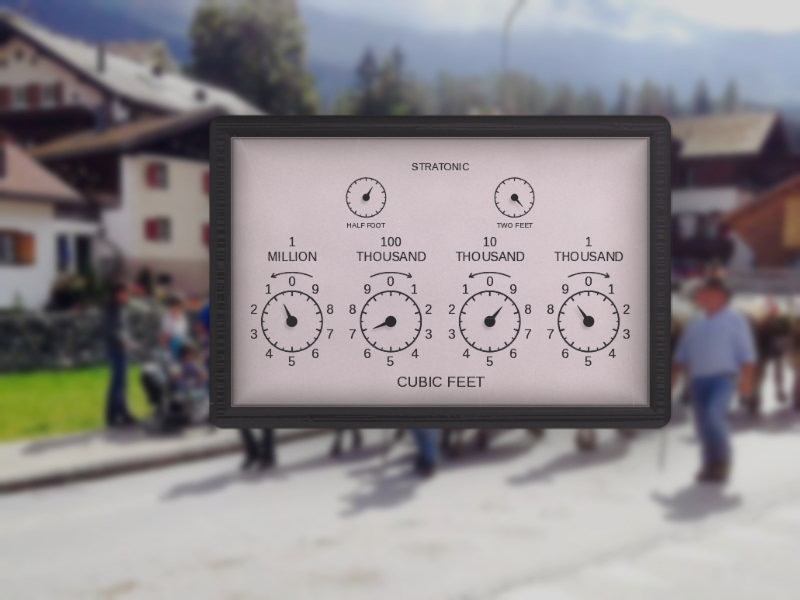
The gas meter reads 68900 ft³
